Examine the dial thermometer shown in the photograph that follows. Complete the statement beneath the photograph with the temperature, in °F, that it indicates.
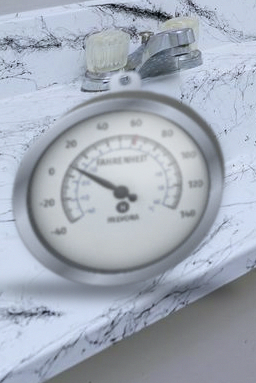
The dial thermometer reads 10 °F
